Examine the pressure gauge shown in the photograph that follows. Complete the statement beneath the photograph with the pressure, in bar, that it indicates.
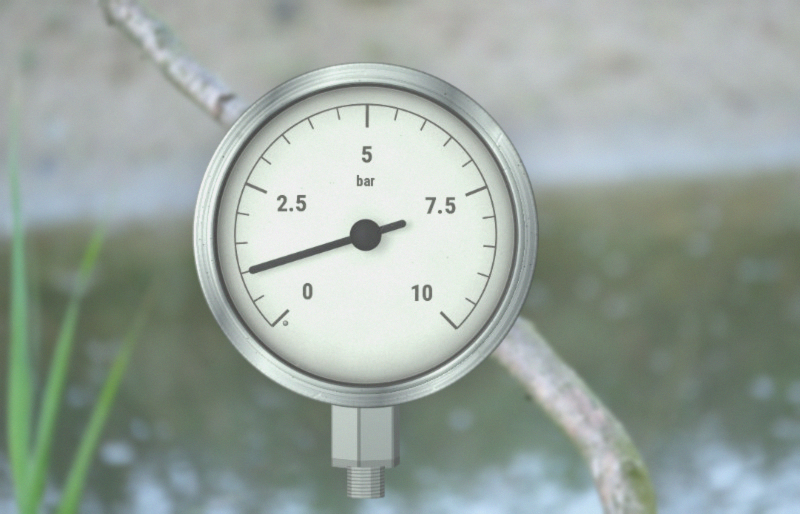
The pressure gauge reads 1 bar
